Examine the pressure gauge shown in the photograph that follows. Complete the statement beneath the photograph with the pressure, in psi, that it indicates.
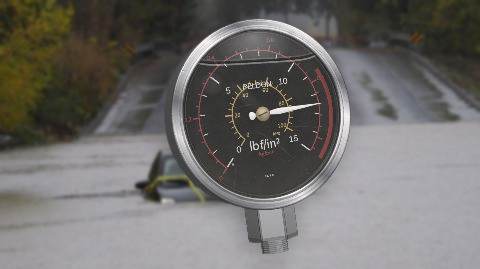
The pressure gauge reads 12.5 psi
